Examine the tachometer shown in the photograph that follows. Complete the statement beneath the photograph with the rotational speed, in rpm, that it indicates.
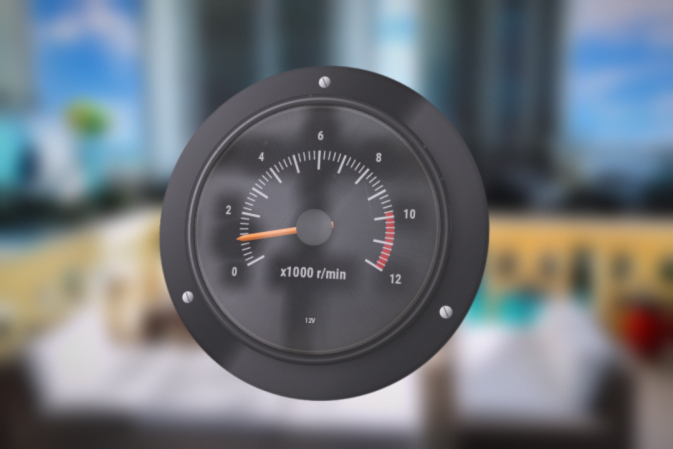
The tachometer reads 1000 rpm
